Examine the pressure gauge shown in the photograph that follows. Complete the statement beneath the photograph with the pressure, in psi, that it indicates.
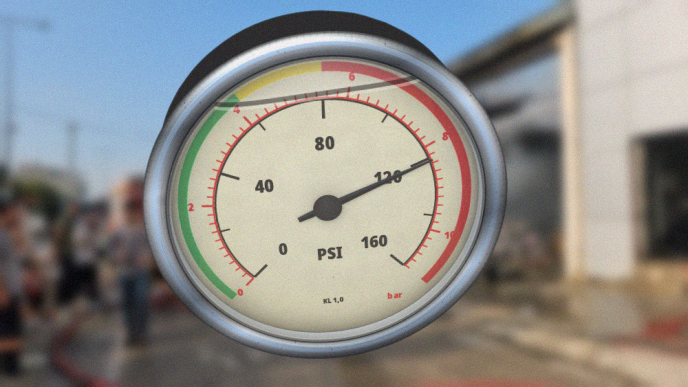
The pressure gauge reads 120 psi
